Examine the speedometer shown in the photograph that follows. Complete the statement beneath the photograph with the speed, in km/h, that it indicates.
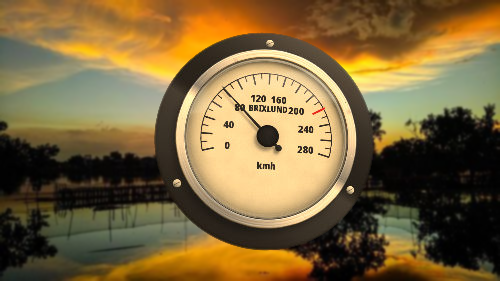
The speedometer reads 80 km/h
